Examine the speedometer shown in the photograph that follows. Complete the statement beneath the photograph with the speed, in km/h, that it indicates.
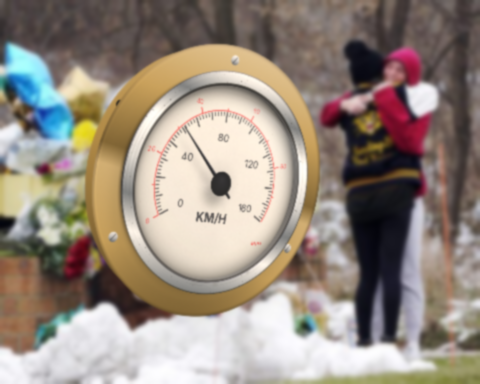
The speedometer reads 50 km/h
